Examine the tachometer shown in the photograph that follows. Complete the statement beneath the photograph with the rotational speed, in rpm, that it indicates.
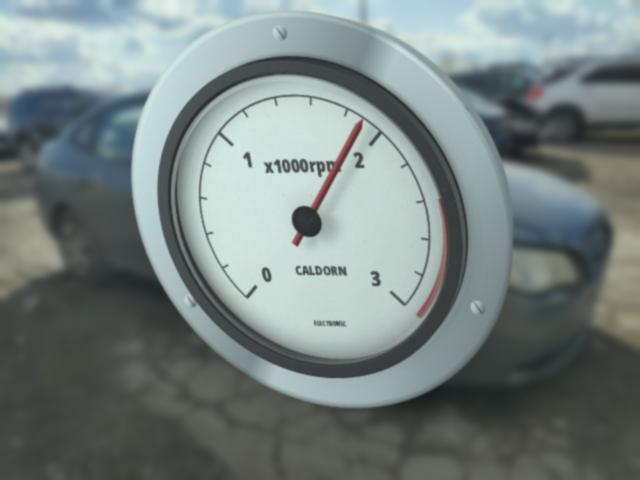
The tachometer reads 1900 rpm
